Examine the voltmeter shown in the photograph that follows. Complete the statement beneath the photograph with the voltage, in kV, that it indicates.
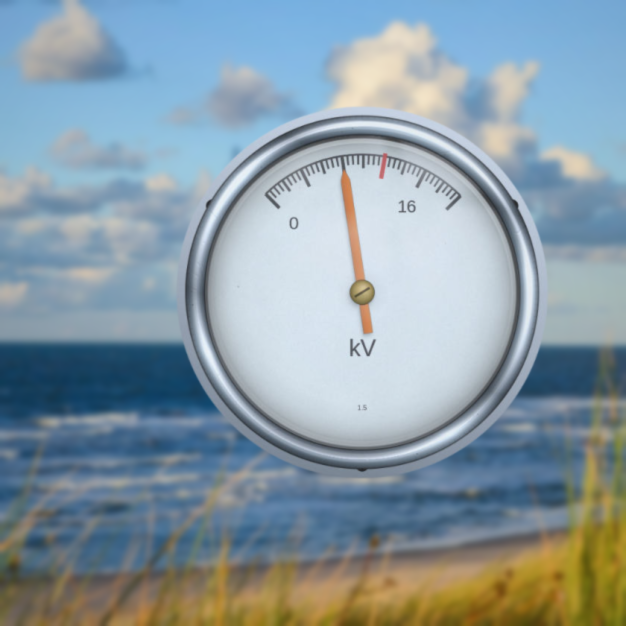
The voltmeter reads 8 kV
